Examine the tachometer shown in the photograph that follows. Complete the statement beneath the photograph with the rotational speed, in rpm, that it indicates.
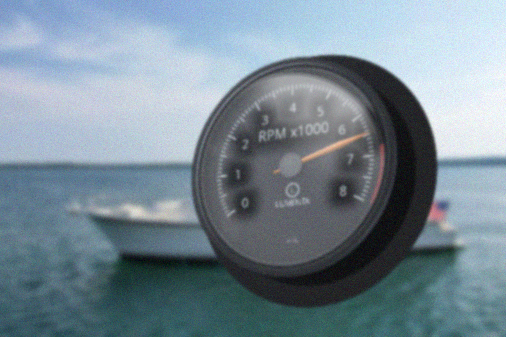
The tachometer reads 6500 rpm
